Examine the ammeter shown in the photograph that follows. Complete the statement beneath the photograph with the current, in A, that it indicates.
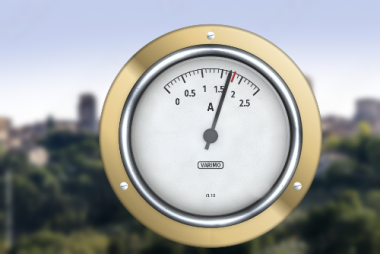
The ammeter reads 1.7 A
